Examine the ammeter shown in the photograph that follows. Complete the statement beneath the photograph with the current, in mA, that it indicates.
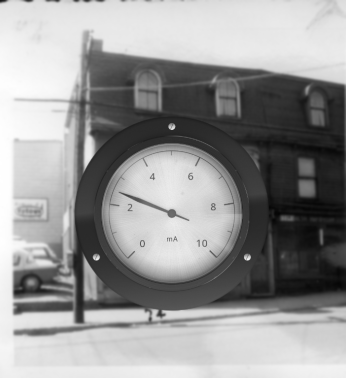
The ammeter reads 2.5 mA
